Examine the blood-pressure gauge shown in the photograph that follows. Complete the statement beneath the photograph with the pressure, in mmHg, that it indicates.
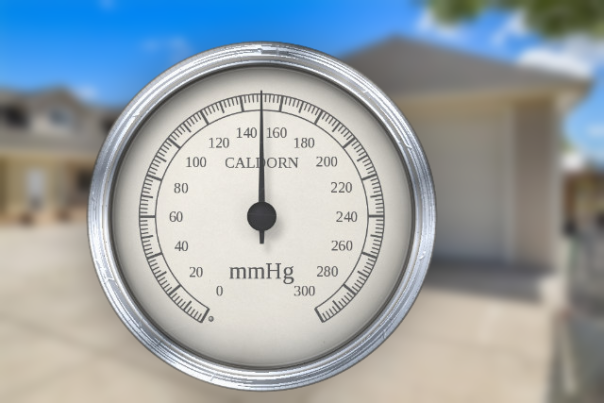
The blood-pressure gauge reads 150 mmHg
